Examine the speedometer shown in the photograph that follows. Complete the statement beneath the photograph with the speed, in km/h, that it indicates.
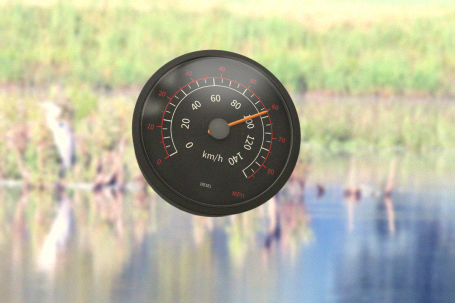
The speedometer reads 97.5 km/h
